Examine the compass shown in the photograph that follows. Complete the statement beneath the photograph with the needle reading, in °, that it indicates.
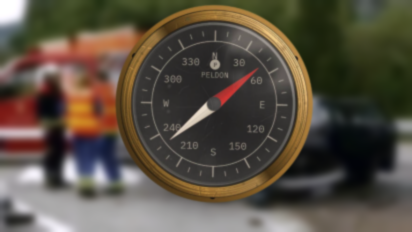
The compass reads 50 °
